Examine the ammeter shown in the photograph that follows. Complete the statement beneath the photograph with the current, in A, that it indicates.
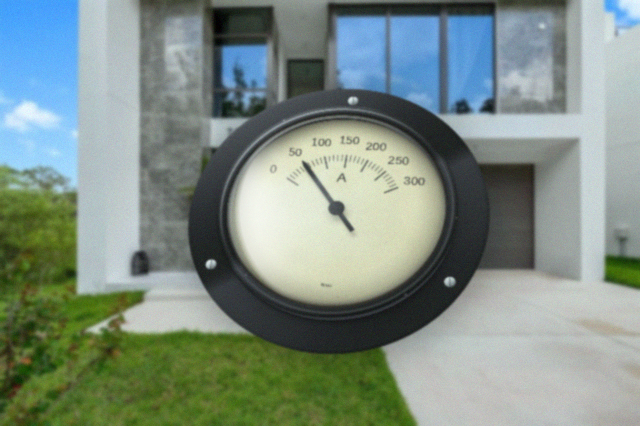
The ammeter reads 50 A
